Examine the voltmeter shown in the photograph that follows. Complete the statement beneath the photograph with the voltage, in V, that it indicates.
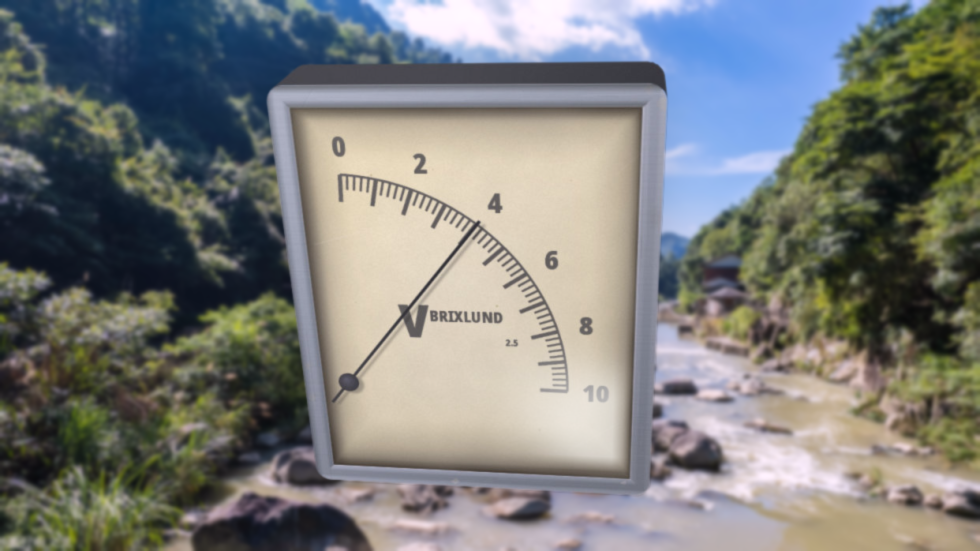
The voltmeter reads 4 V
